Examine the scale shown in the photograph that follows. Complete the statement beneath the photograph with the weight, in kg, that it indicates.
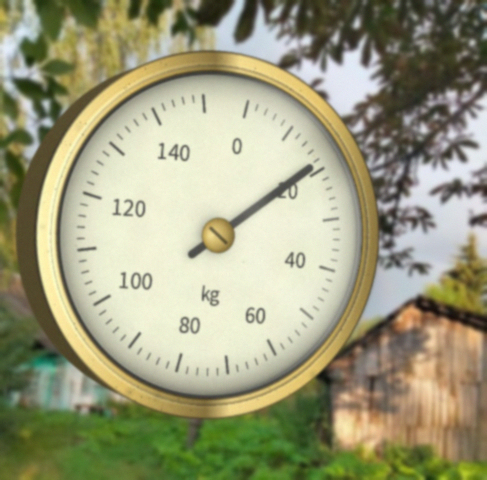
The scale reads 18 kg
